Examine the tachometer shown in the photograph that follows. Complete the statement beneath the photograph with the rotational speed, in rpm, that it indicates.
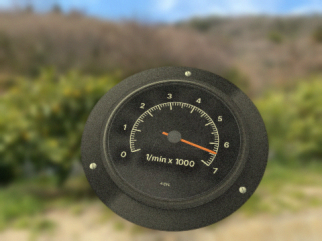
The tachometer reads 6500 rpm
